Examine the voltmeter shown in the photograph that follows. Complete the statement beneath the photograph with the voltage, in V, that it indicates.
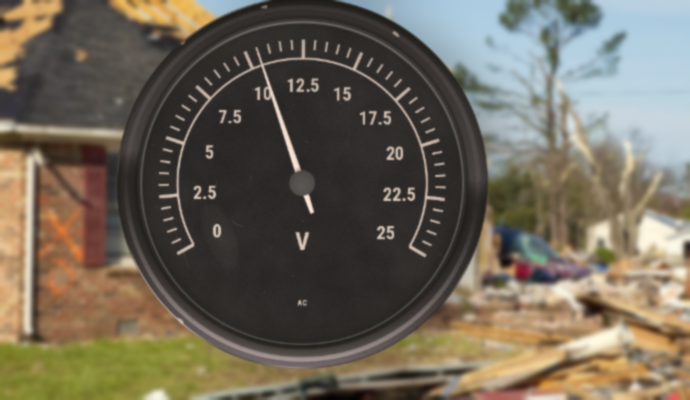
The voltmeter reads 10.5 V
